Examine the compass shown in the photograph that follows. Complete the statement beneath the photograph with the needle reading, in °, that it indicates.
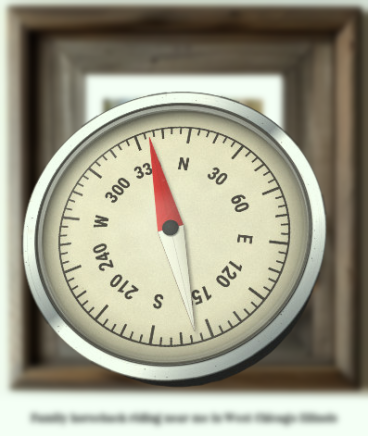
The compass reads 337.5 °
